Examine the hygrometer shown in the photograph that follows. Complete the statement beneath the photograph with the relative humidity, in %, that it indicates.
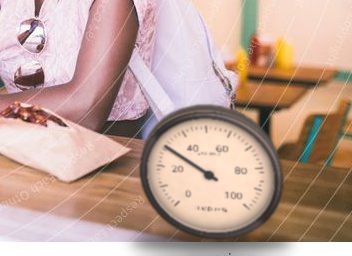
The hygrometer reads 30 %
